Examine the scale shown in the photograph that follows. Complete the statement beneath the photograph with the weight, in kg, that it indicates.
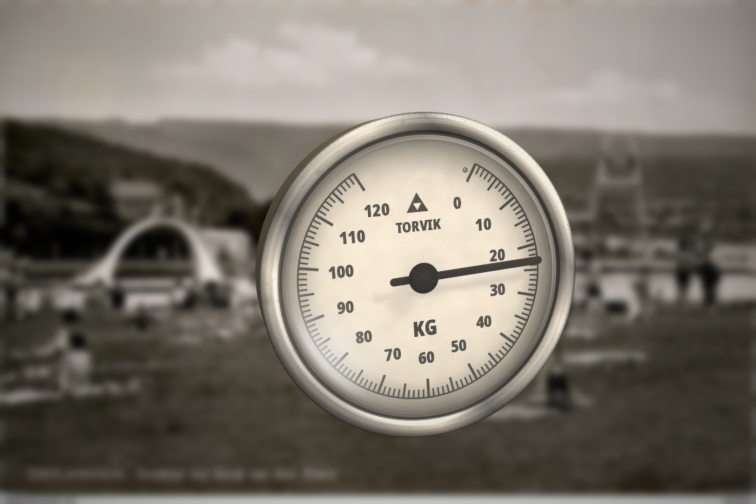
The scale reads 23 kg
